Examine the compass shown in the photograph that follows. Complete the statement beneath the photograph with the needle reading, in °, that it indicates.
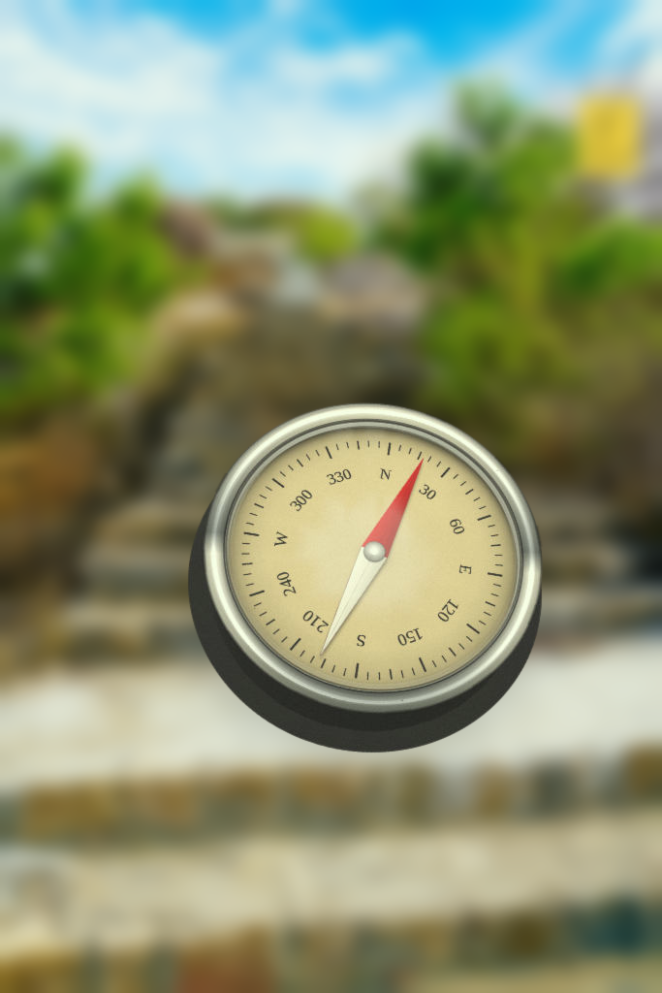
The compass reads 17.5 °
